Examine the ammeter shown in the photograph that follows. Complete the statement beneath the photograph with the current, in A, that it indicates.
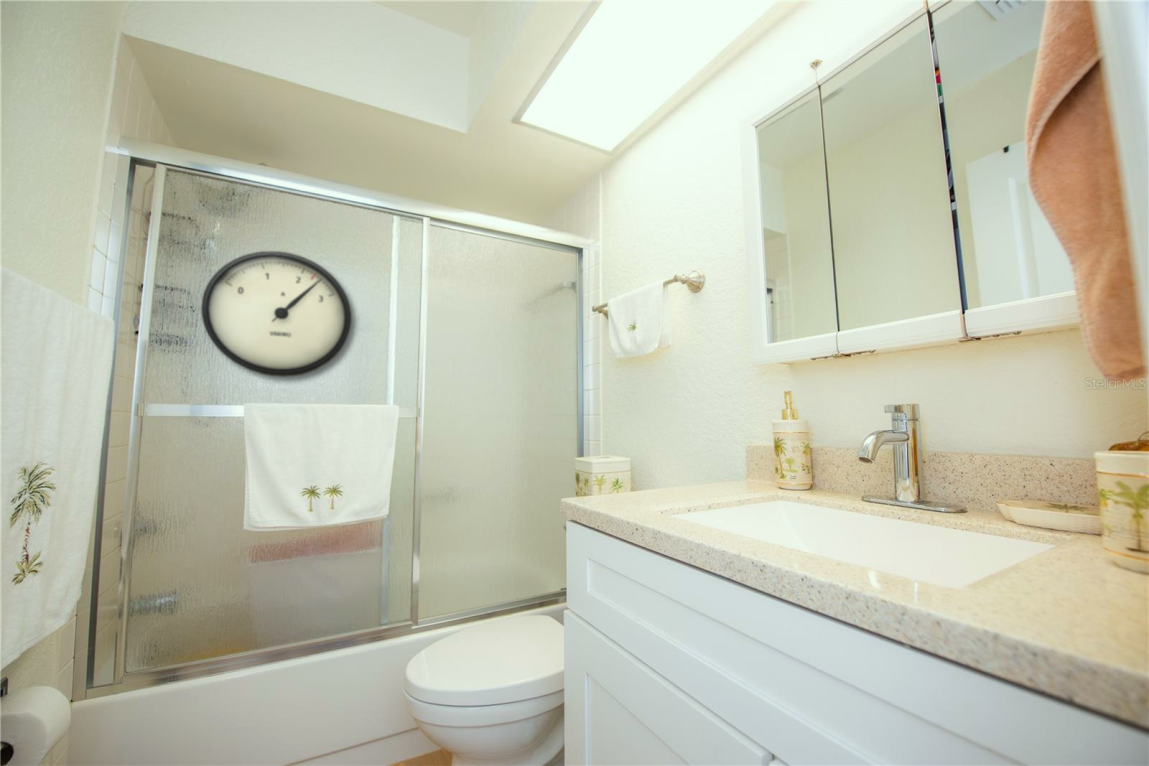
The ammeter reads 2.5 A
